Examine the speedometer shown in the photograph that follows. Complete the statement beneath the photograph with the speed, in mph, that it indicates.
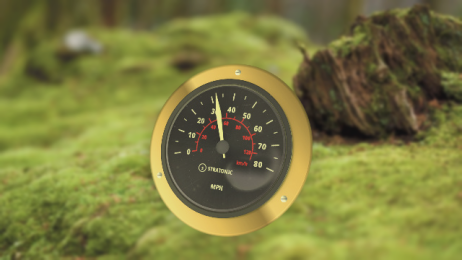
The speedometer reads 32.5 mph
